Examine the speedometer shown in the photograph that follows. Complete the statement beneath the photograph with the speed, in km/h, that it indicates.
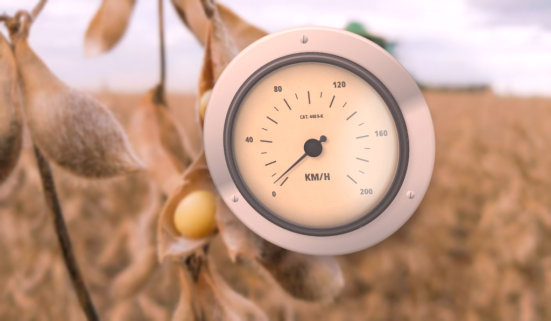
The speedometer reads 5 km/h
